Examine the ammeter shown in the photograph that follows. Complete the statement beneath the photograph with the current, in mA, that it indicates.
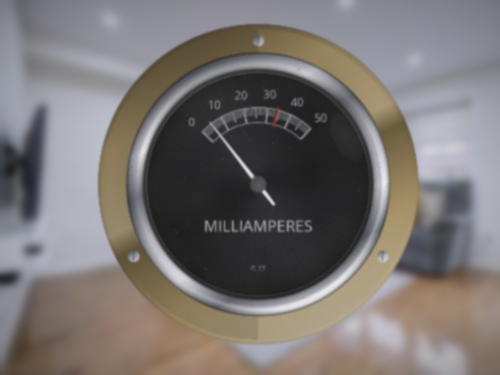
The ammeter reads 5 mA
